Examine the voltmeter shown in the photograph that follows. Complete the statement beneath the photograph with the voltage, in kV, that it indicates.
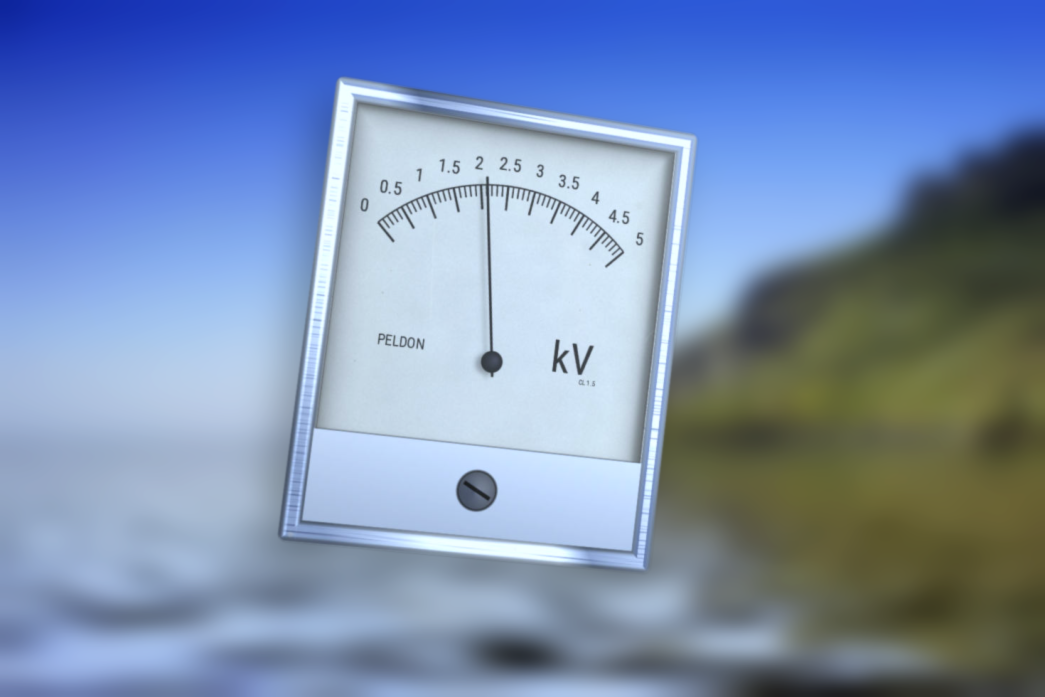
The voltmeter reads 2.1 kV
